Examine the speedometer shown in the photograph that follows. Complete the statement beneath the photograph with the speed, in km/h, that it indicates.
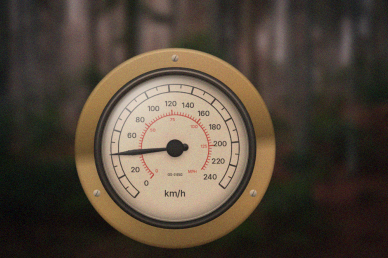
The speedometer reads 40 km/h
